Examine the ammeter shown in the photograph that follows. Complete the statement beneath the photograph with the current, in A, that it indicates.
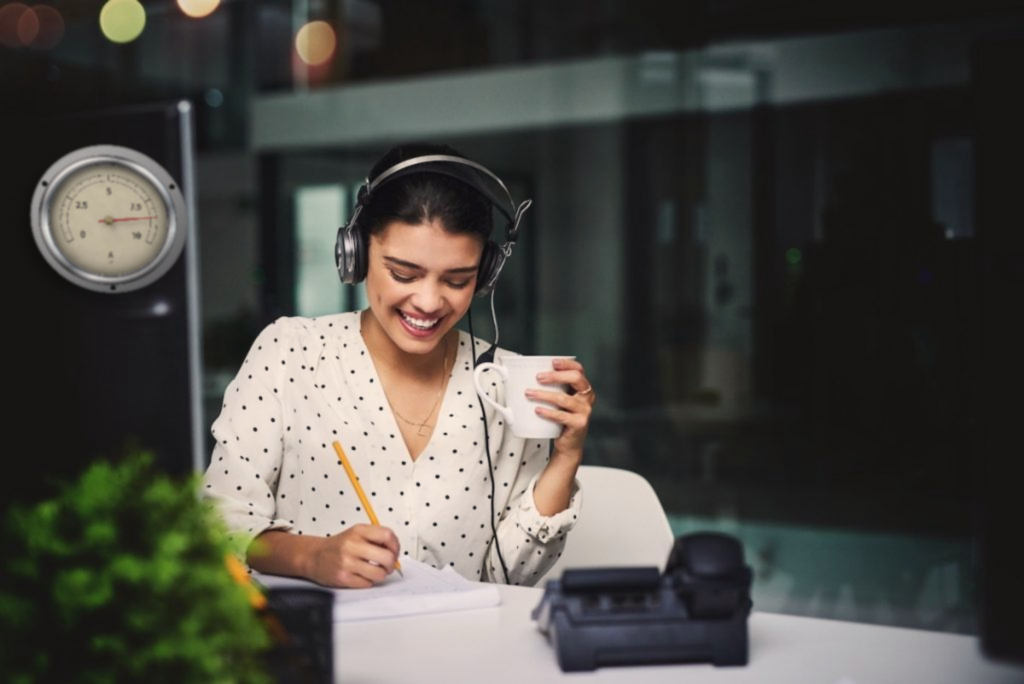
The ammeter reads 8.5 A
